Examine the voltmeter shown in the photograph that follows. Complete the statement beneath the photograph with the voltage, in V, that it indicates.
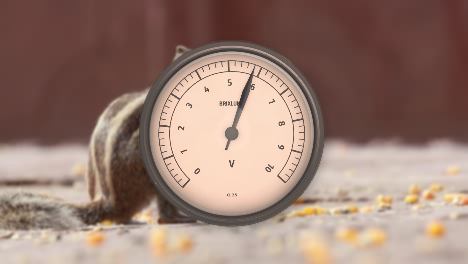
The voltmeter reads 5.8 V
